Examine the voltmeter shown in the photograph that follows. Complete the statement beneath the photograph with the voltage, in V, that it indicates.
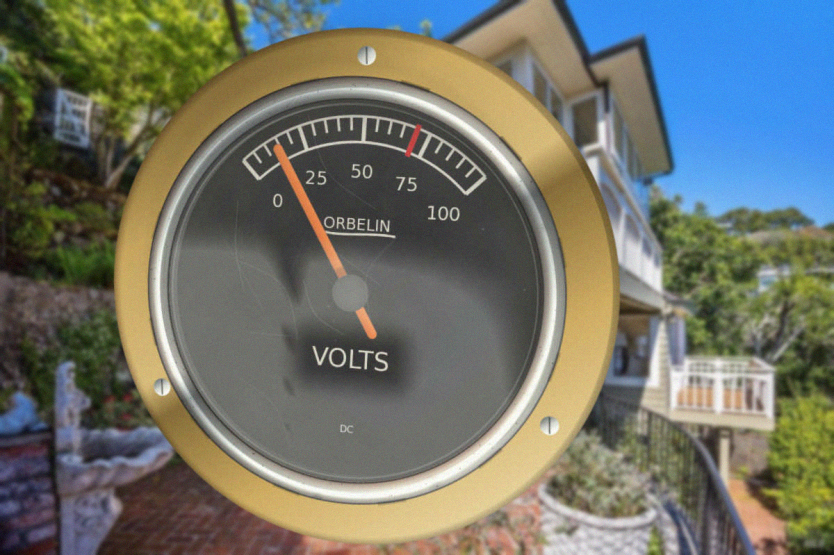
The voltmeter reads 15 V
